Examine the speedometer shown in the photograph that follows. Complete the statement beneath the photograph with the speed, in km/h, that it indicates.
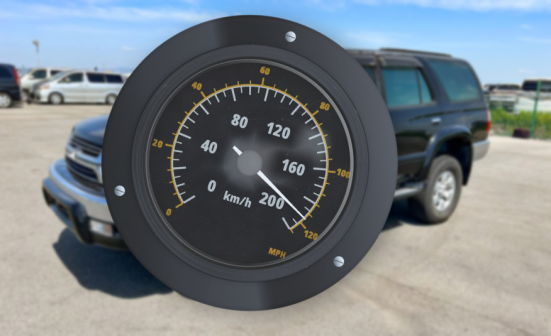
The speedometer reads 190 km/h
